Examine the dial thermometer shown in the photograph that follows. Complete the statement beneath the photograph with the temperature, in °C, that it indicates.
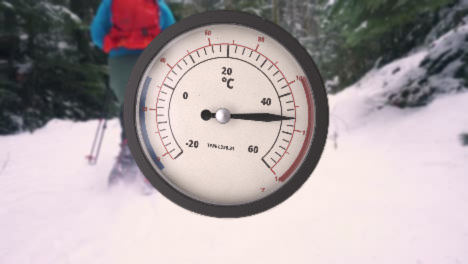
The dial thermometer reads 46 °C
